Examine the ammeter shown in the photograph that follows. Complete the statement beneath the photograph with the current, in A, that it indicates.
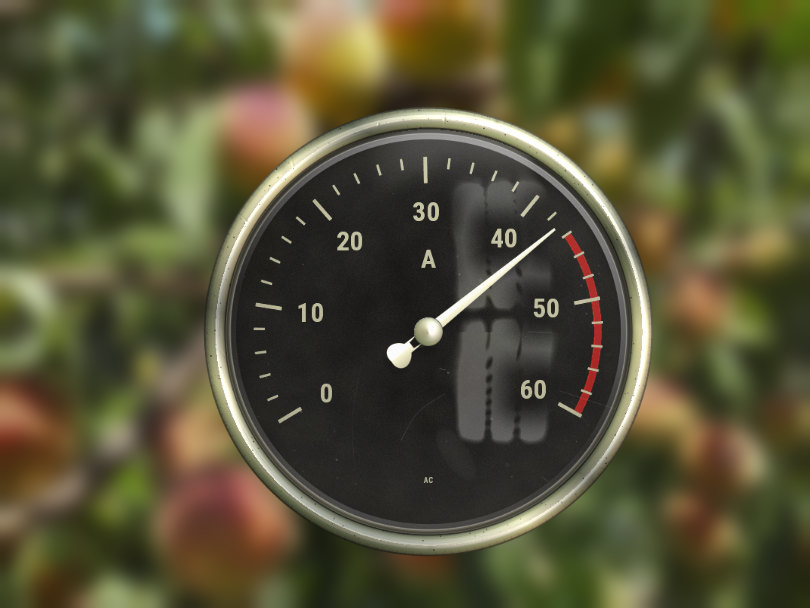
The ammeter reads 43 A
